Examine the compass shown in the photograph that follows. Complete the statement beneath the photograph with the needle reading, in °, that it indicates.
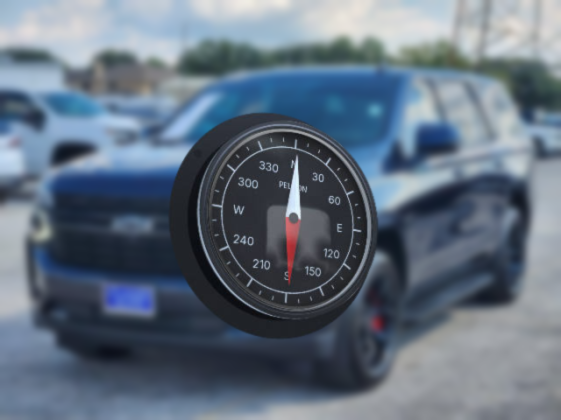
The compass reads 180 °
